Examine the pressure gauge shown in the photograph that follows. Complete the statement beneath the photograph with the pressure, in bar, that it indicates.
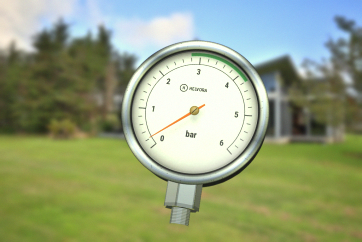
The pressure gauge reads 0.2 bar
